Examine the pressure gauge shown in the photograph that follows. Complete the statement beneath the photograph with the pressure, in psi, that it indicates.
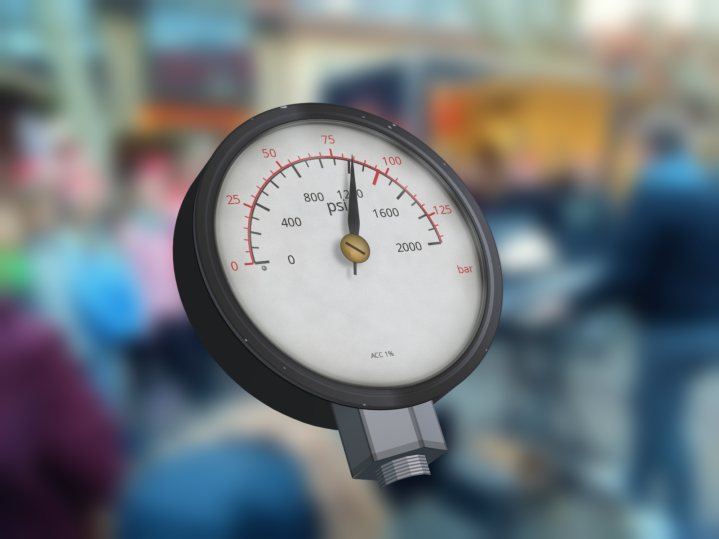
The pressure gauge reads 1200 psi
